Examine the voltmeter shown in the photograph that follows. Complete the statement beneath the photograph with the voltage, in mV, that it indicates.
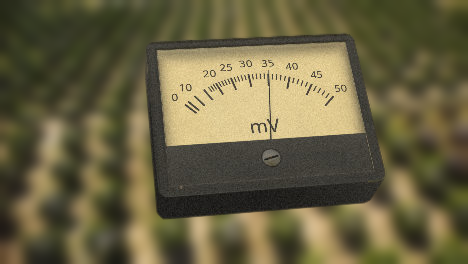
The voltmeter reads 35 mV
